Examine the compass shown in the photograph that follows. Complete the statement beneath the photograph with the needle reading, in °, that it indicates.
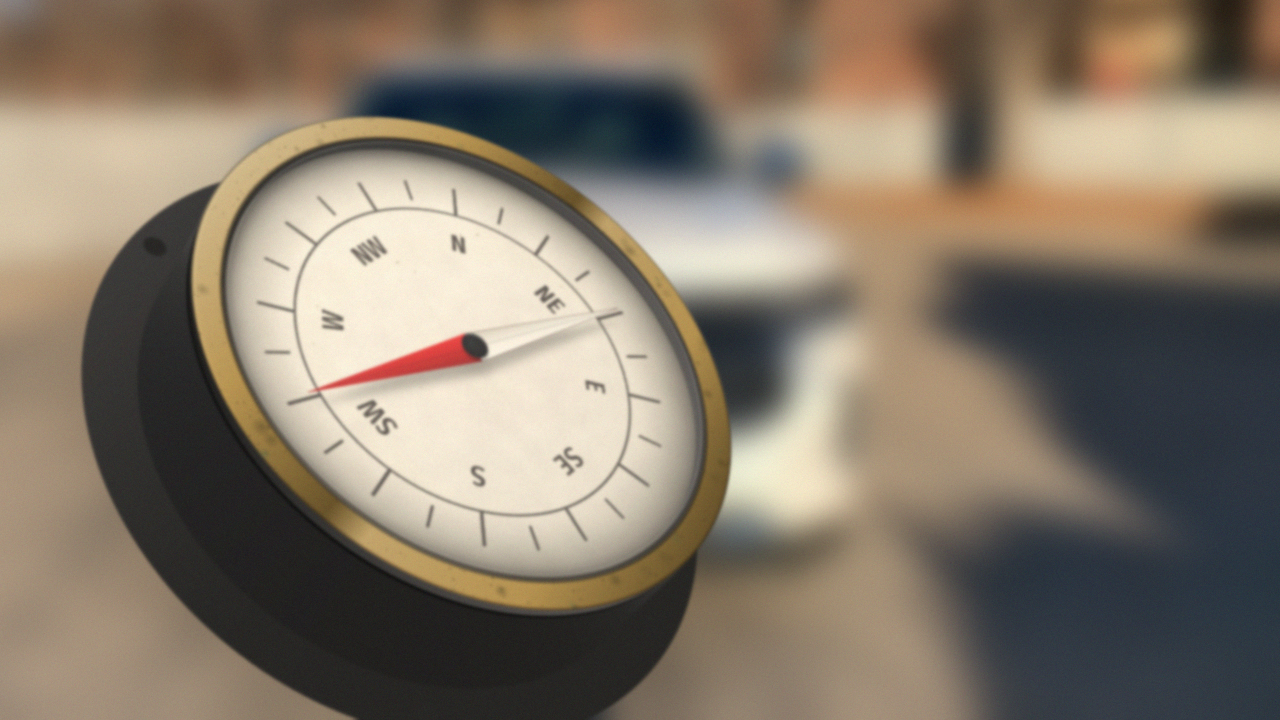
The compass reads 240 °
